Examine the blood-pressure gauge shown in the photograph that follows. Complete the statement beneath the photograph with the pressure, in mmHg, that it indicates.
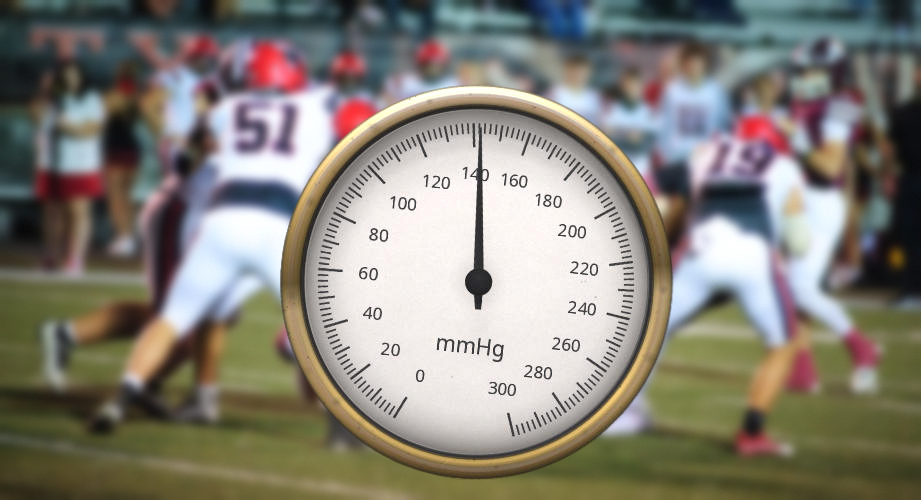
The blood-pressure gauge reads 142 mmHg
